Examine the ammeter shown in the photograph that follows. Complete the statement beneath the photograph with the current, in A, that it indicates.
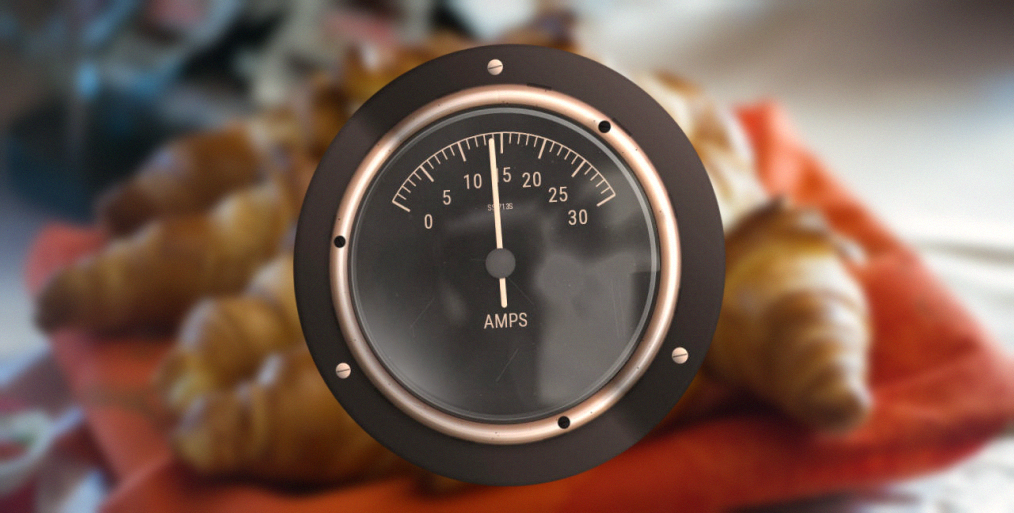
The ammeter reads 14 A
